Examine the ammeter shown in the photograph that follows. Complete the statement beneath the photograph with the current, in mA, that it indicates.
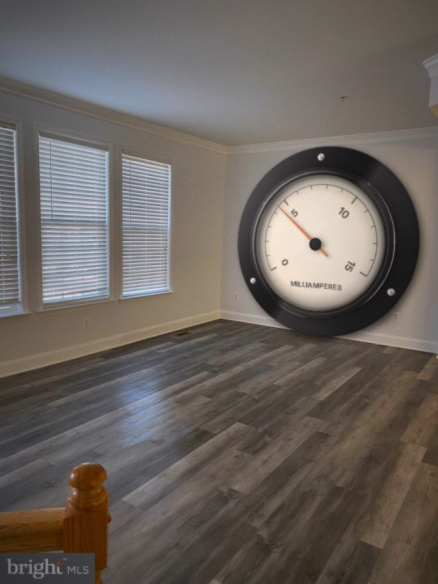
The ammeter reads 4.5 mA
